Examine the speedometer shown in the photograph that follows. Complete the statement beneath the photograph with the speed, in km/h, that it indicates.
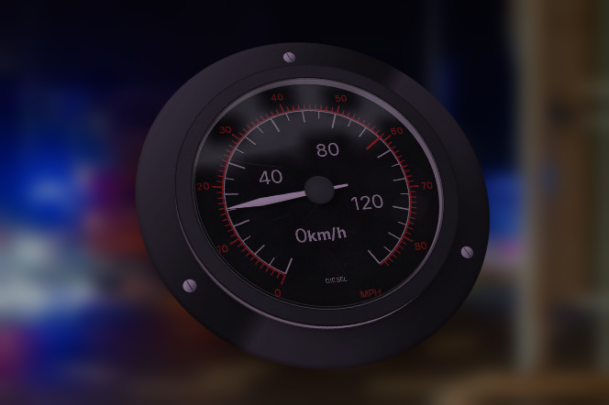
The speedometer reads 25 km/h
